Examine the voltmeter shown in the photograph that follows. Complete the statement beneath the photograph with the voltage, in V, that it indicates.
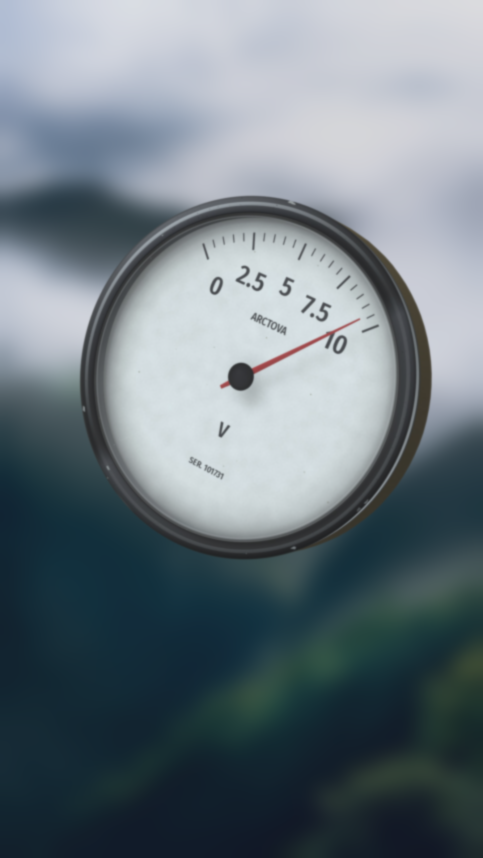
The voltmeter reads 9.5 V
